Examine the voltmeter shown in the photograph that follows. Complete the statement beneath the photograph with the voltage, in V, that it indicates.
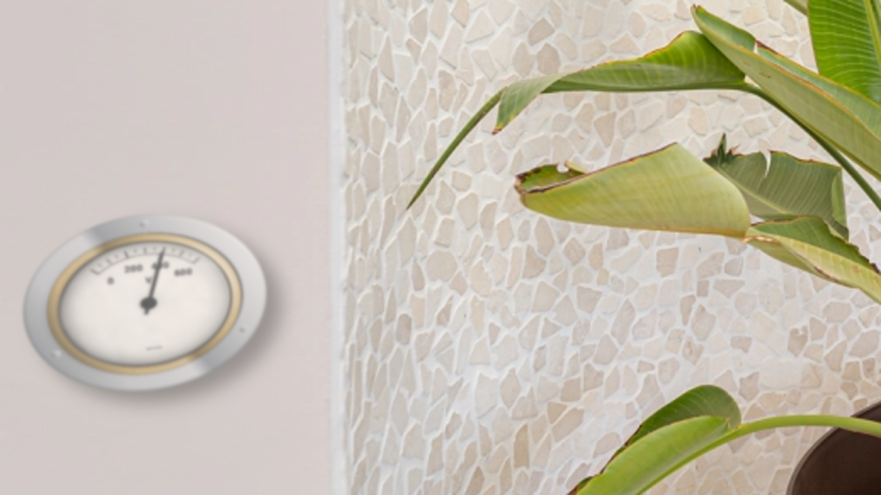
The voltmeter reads 400 V
